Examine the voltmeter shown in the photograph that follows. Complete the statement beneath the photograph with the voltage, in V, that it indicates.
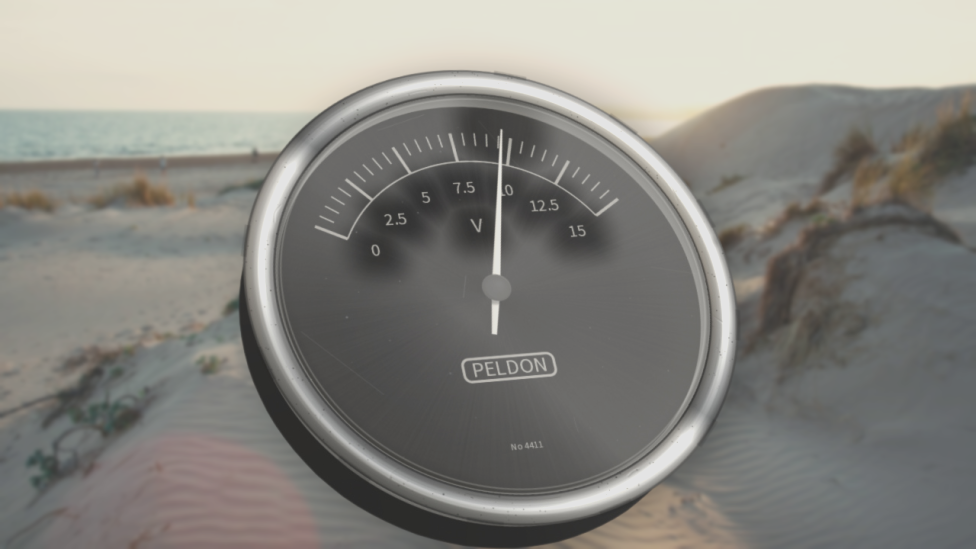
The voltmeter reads 9.5 V
